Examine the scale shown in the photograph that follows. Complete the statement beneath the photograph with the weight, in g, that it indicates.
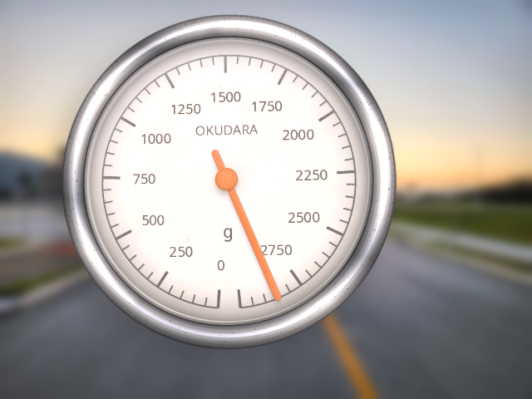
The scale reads 2850 g
